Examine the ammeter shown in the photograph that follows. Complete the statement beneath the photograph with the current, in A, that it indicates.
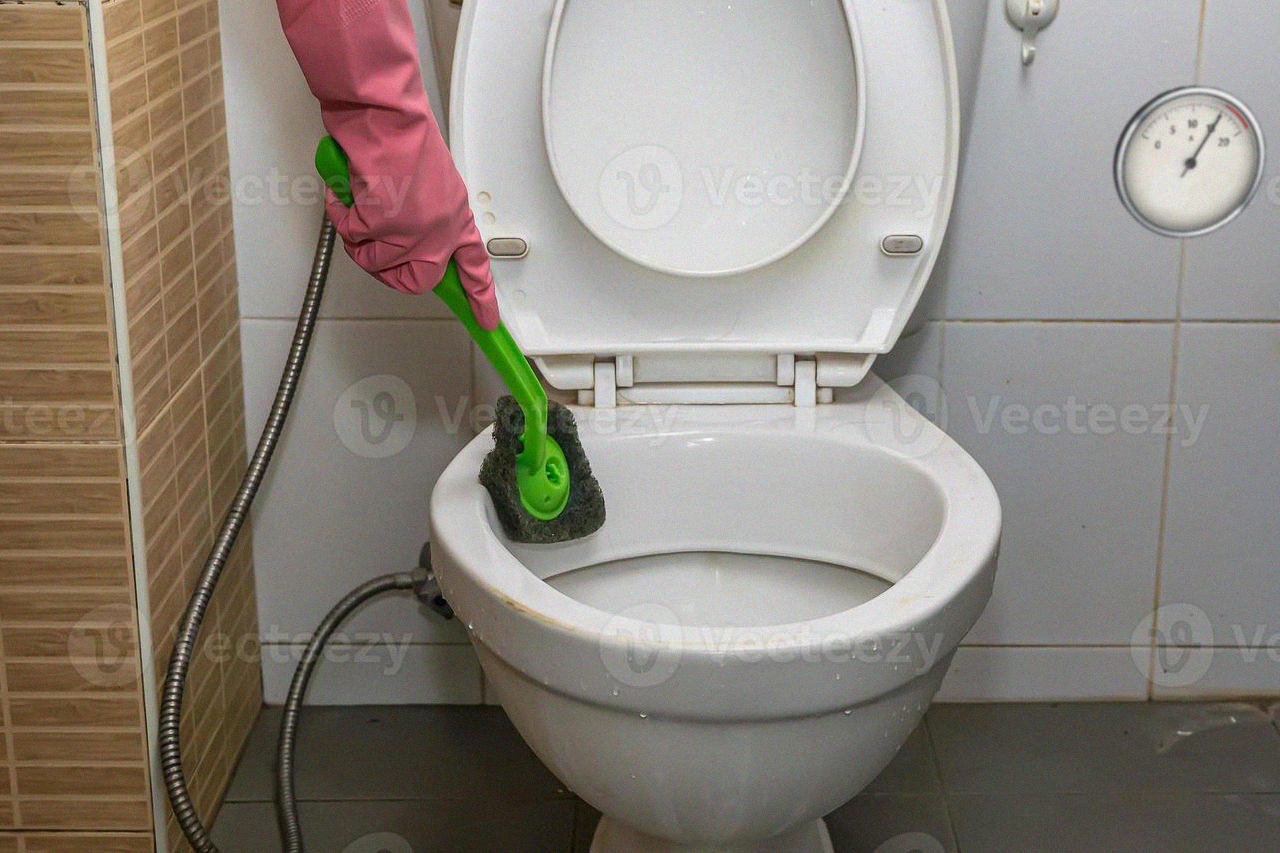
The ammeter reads 15 A
